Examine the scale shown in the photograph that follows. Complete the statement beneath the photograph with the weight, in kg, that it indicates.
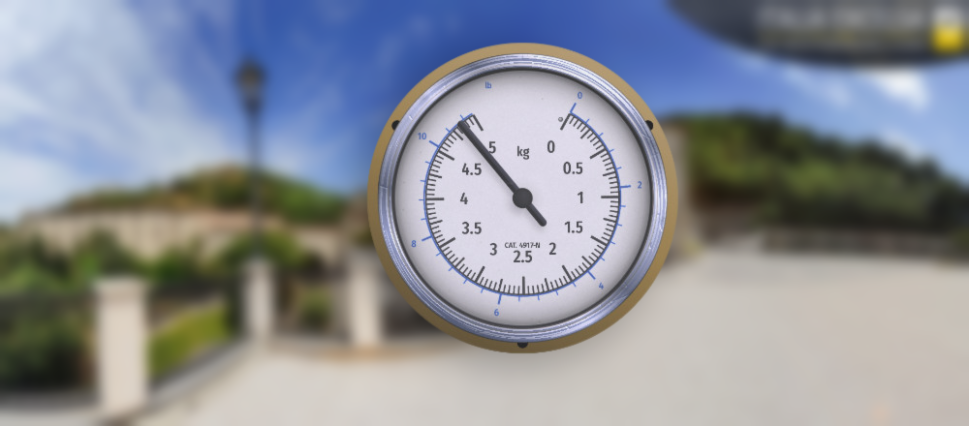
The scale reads 4.85 kg
